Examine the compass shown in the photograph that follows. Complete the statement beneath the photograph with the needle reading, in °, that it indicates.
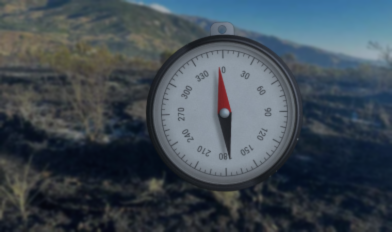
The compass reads 355 °
